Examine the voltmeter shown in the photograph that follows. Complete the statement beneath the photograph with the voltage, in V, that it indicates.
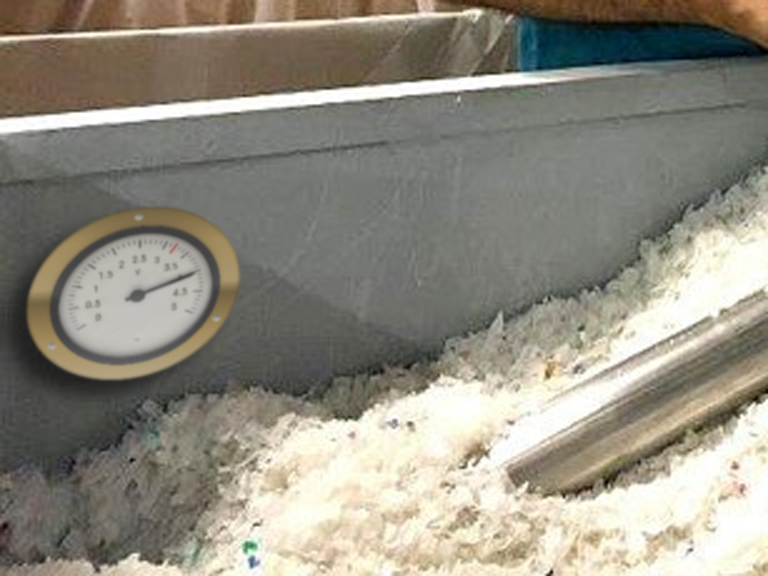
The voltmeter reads 4 V
